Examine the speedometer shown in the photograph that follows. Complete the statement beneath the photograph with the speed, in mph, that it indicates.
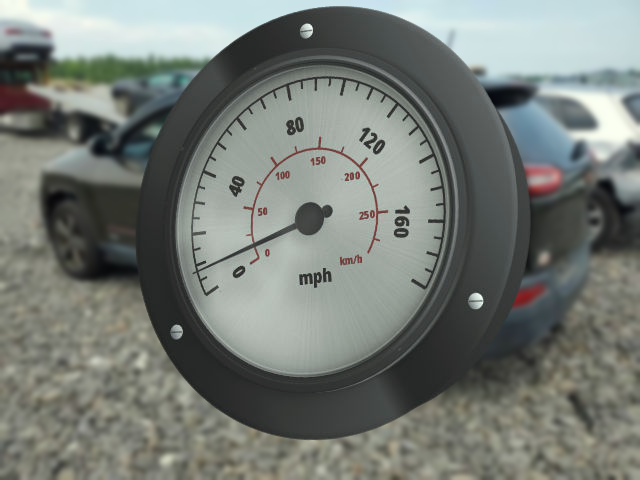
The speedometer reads 7.5 mph
